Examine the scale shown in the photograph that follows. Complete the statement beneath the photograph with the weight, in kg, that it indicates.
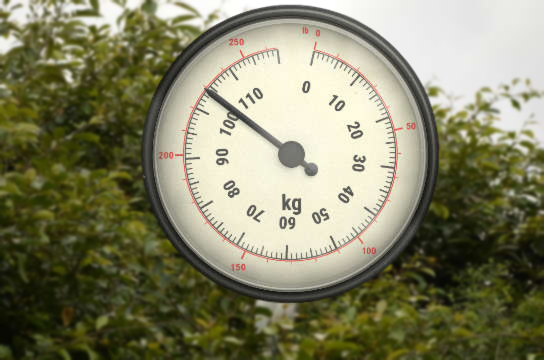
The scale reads 104 kg
